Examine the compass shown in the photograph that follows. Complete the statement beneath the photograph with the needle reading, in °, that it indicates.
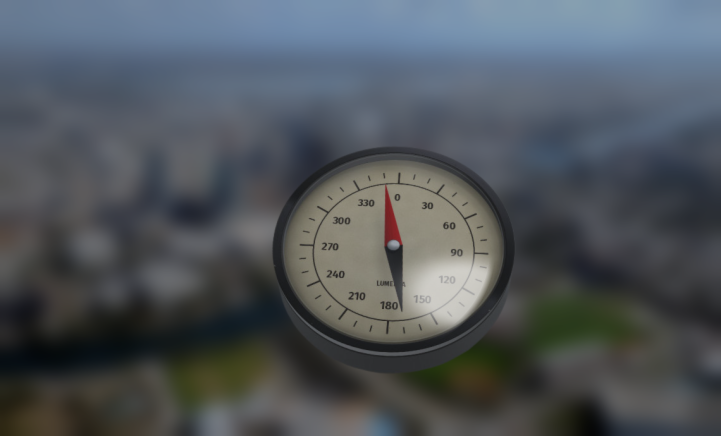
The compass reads 350 °
